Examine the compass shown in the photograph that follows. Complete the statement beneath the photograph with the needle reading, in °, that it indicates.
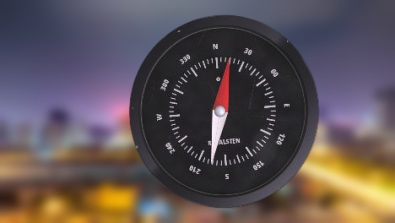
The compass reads 15 °
